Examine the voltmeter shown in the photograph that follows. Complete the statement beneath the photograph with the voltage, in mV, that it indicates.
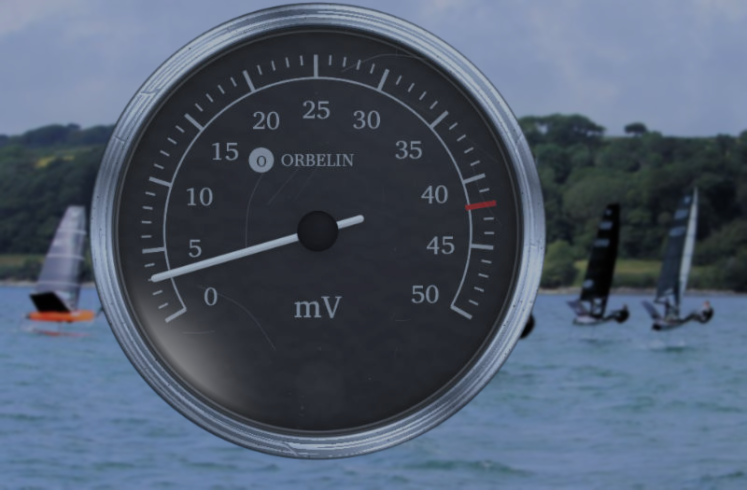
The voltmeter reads 3 mV
